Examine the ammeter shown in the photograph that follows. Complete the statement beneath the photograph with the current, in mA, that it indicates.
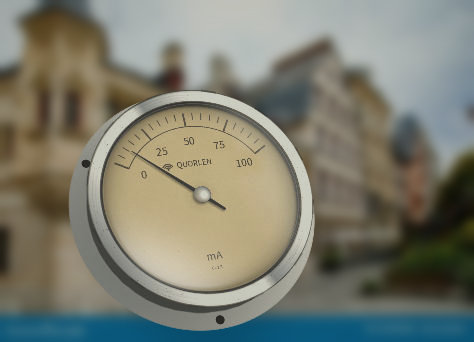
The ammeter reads 10 mA
